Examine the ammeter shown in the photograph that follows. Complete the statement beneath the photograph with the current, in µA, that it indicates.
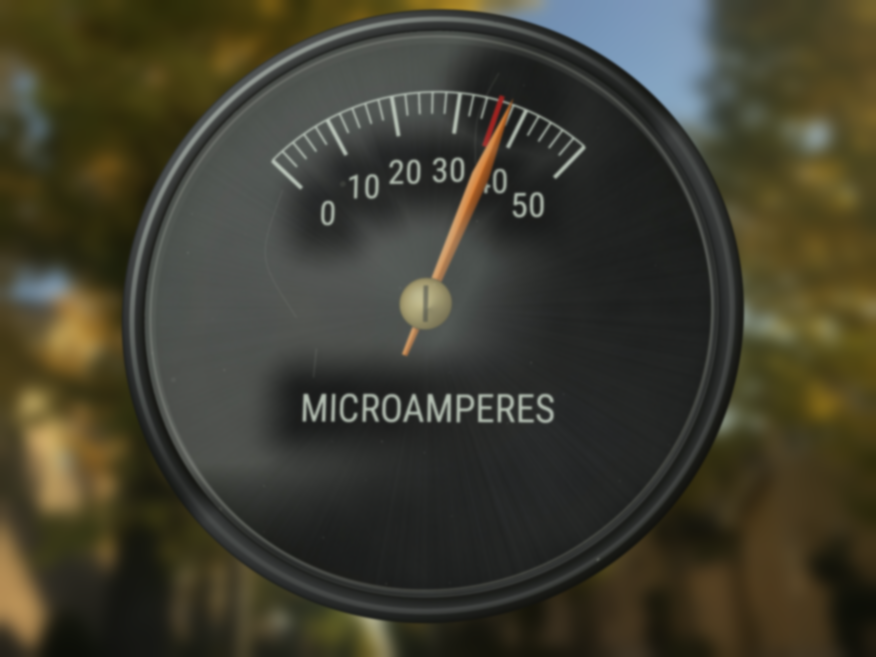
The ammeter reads 38 µA
